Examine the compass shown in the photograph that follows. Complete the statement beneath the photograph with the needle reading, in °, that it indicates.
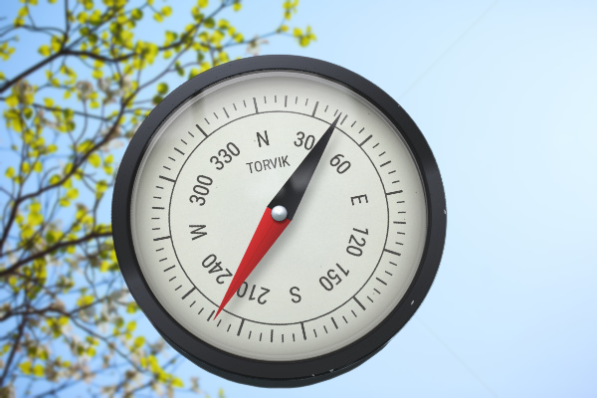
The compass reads 222.5 °
